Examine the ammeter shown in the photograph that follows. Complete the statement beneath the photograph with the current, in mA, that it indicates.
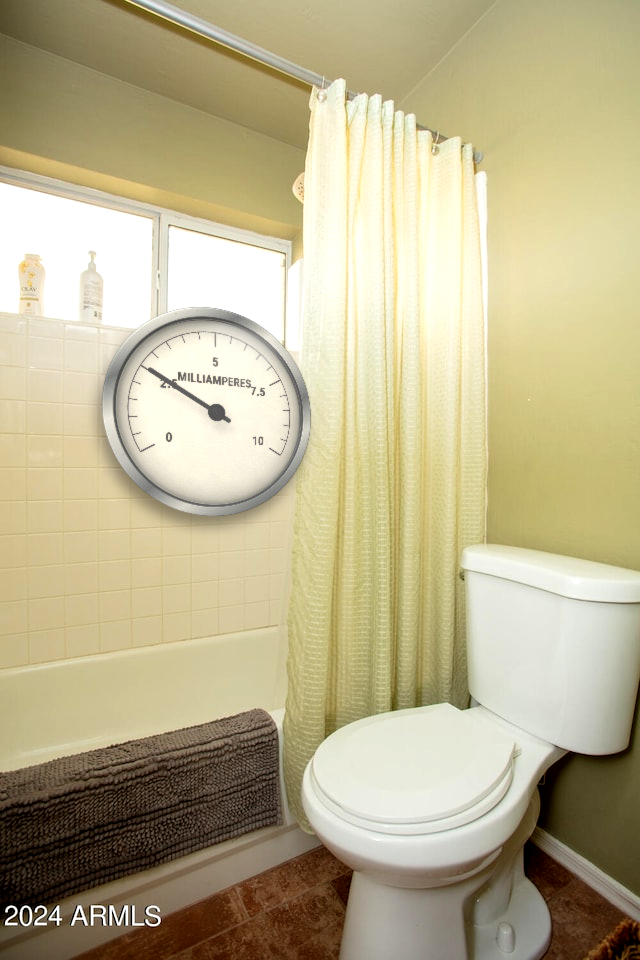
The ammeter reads 2.5 mA
